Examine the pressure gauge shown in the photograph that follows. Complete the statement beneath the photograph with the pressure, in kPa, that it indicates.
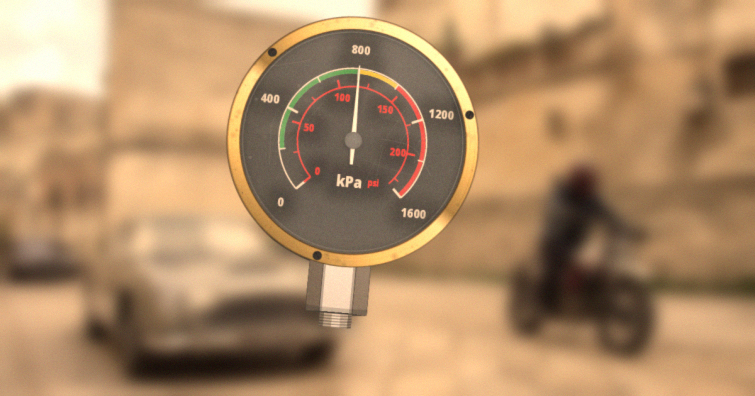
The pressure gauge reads 800 kPa
